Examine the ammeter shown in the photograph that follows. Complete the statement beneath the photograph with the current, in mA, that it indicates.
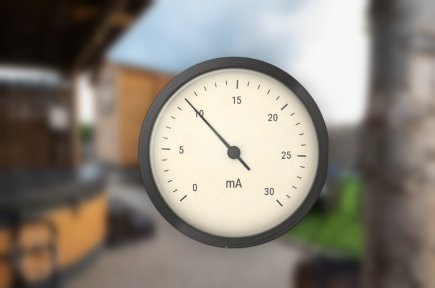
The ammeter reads 10 mA
